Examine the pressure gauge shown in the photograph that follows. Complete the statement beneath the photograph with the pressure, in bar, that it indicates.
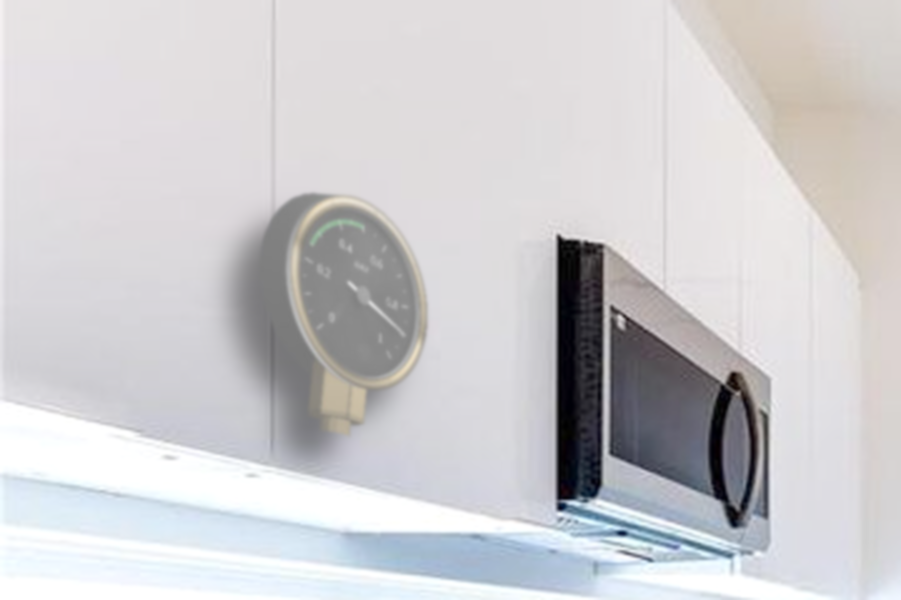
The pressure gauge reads 0.9 bar
